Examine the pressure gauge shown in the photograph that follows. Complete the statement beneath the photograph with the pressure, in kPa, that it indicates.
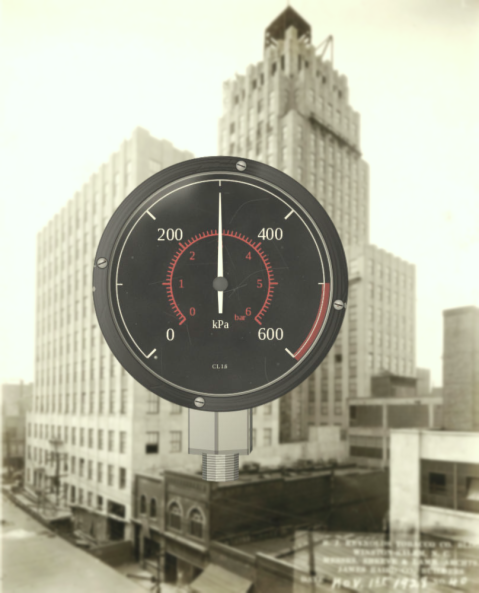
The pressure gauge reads 300 kPa
